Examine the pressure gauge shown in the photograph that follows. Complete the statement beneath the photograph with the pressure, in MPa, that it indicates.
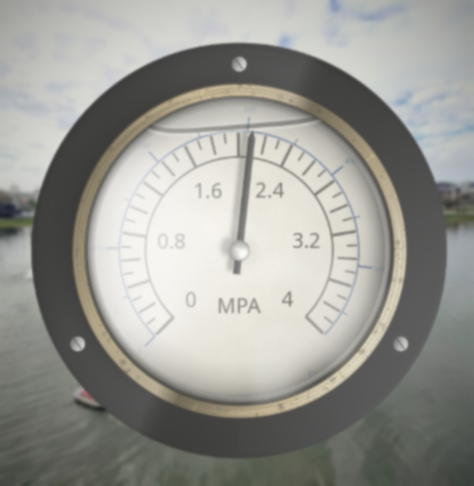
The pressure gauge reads 2.1 MPa
